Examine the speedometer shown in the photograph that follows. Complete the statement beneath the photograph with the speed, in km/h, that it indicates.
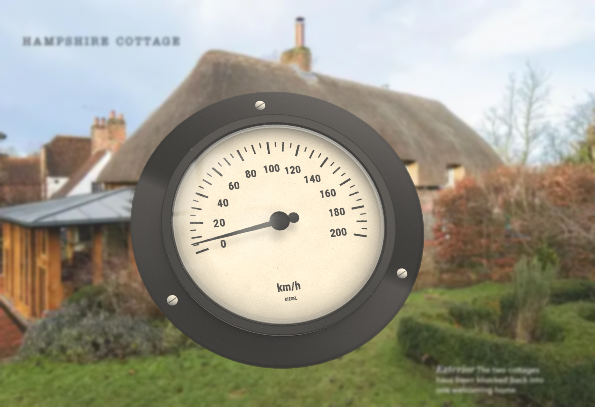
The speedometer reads 5 km/h
